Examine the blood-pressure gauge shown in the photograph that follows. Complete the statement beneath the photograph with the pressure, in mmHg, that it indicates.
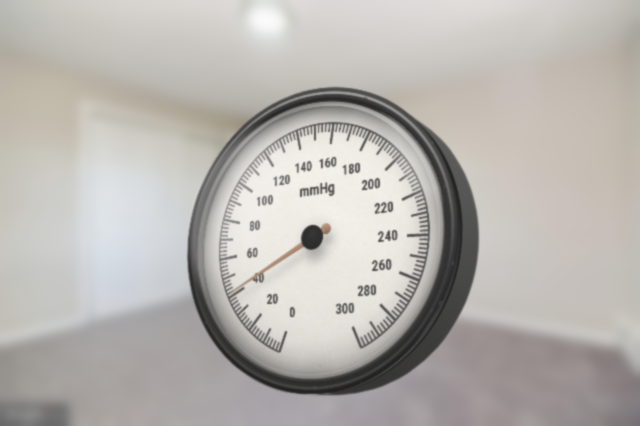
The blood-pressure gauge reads 40 mmHg
